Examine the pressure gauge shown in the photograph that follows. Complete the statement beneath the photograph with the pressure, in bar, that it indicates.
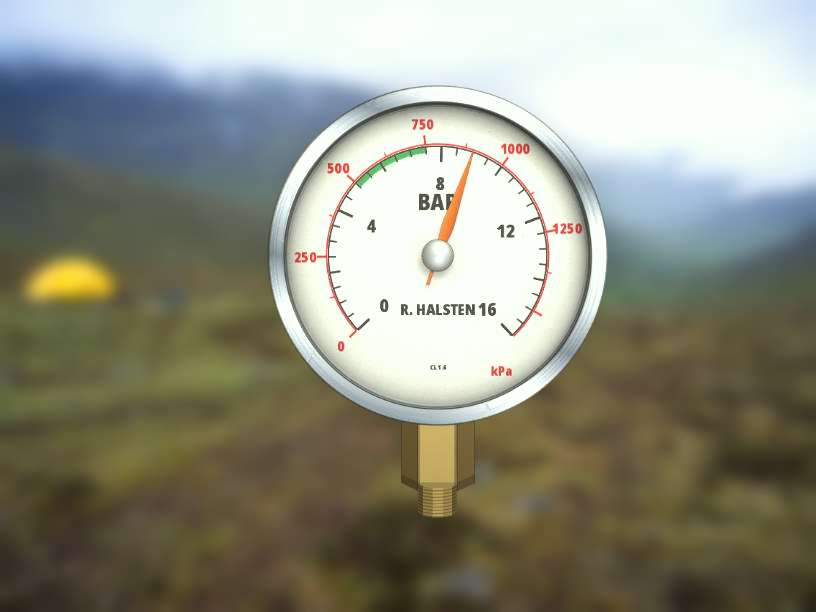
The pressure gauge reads 9 bar
